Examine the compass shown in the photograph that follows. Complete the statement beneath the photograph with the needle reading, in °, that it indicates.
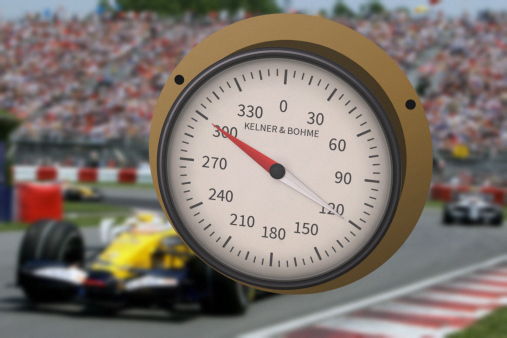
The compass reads 300 °
